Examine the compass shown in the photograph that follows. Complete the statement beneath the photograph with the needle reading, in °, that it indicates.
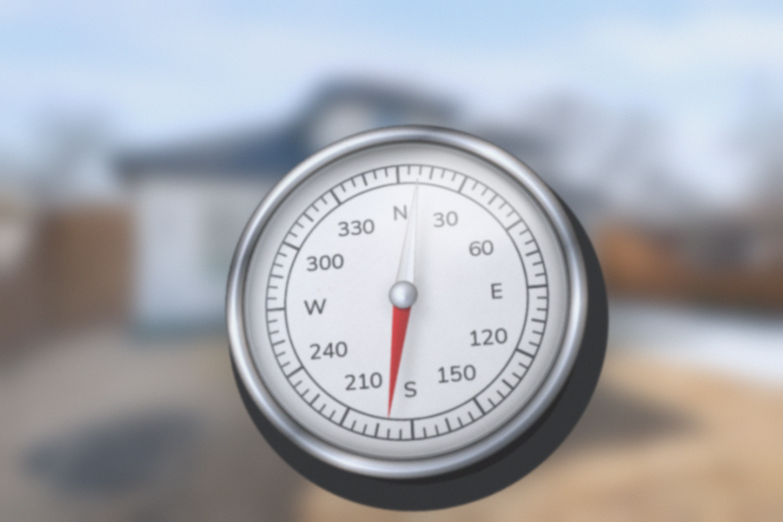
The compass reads 190 °
